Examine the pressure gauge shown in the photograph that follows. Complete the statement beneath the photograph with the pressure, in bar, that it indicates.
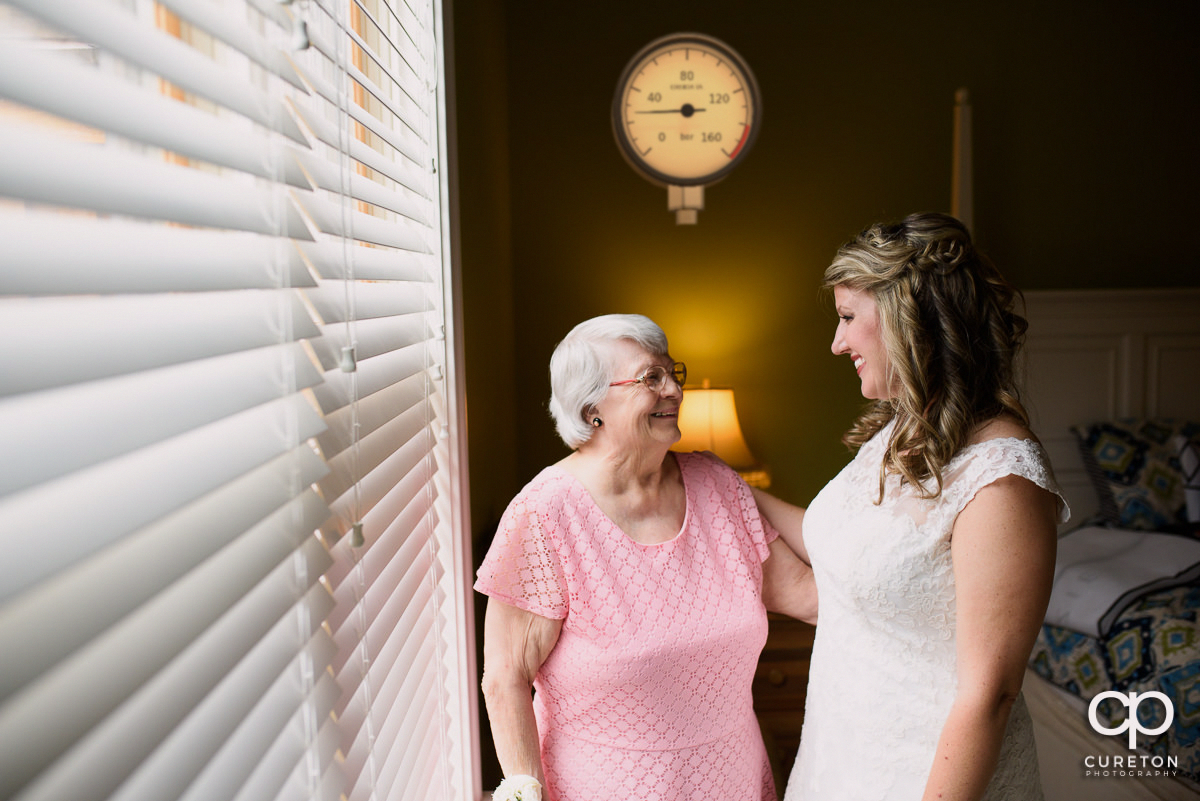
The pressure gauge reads 25 bar
